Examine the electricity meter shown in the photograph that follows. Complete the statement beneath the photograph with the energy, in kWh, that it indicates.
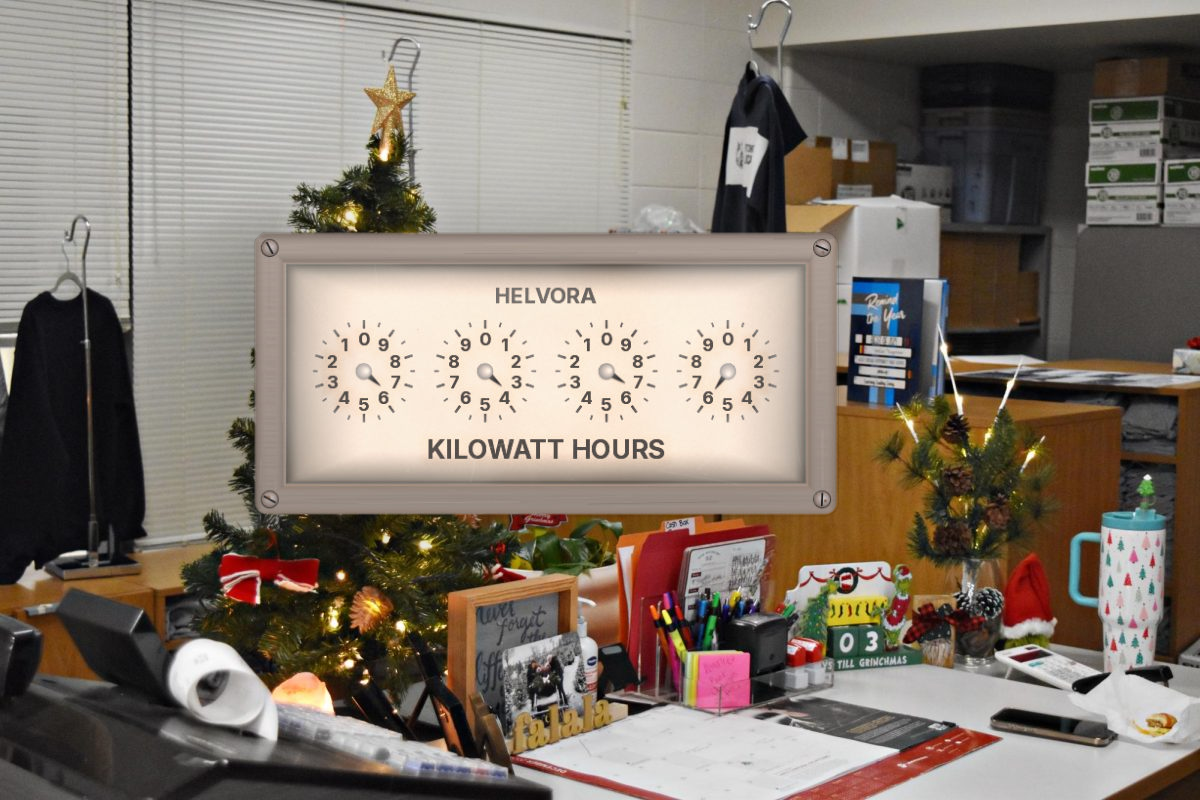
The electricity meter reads 6366 kWh
